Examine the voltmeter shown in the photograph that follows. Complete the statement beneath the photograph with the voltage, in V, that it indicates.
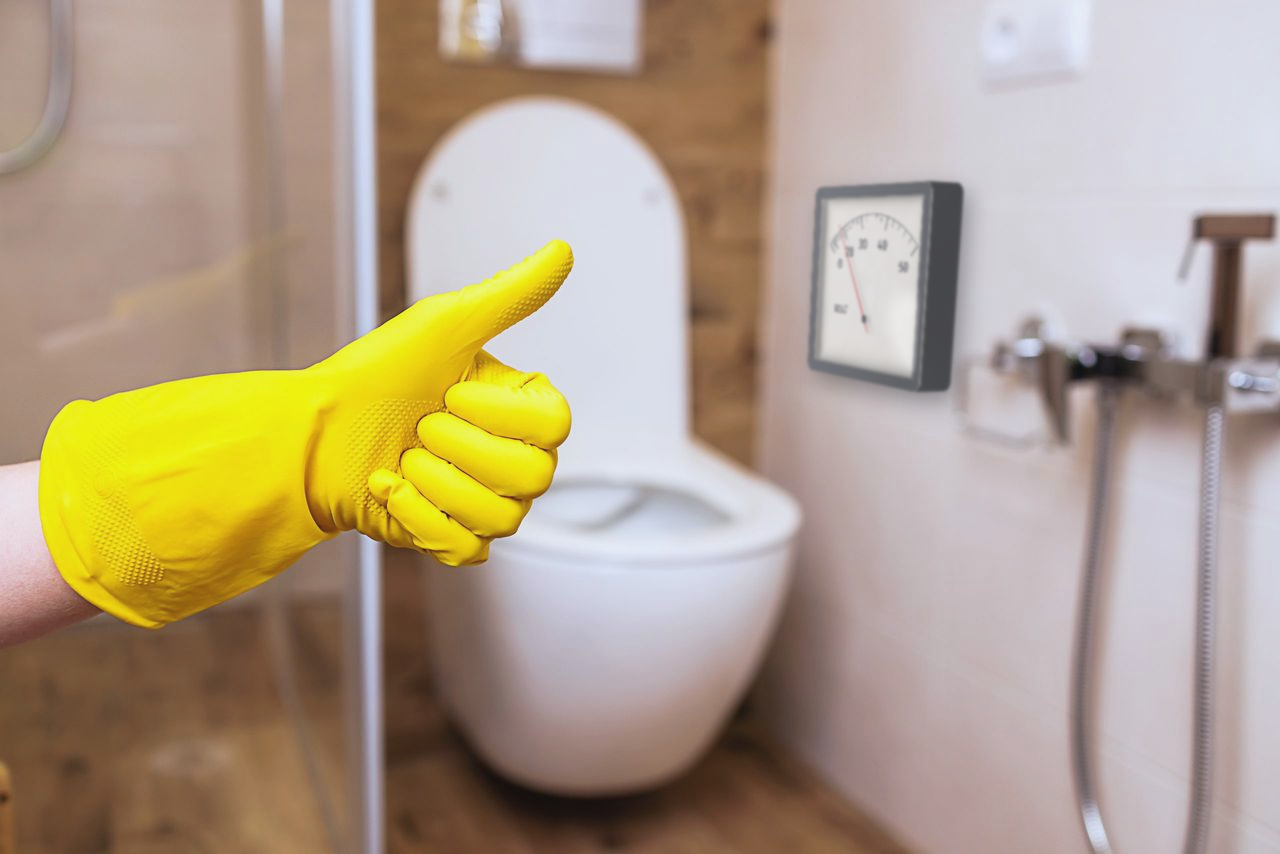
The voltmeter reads 20 V
